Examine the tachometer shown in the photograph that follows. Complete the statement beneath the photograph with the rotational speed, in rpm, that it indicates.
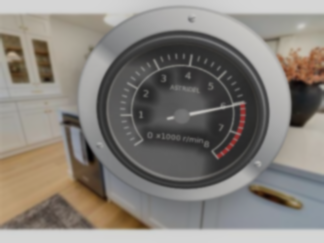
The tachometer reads 6000 rpm
